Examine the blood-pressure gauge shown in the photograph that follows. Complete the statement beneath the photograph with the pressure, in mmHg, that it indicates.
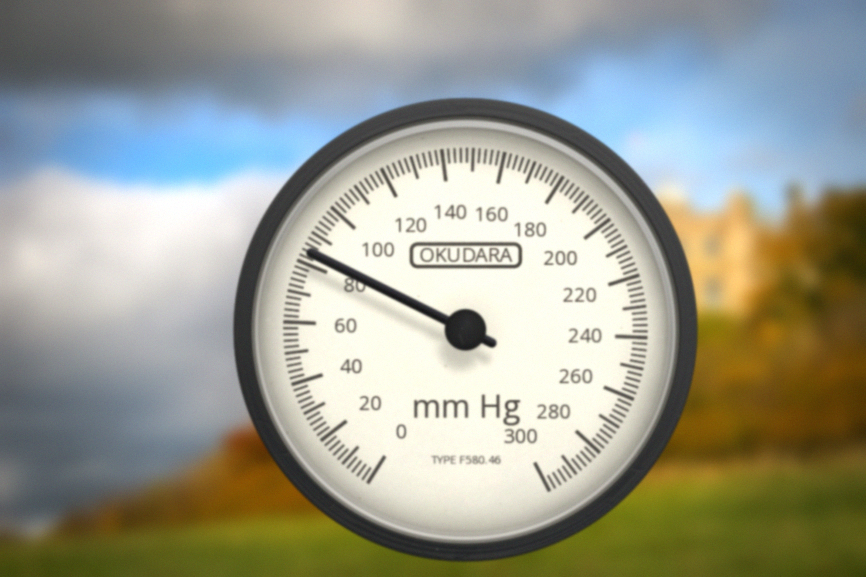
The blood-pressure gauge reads 84 mmHg
